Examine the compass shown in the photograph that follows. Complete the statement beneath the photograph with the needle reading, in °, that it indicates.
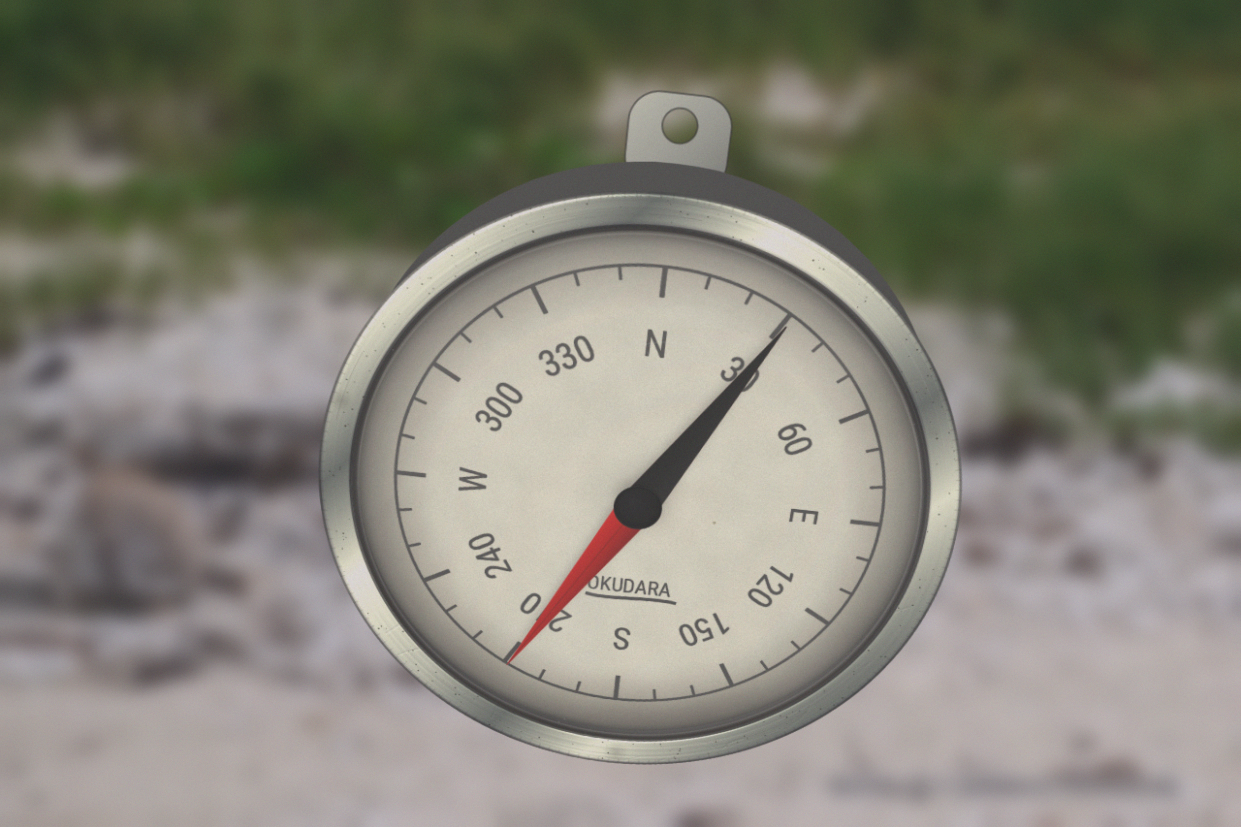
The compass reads 210 °
